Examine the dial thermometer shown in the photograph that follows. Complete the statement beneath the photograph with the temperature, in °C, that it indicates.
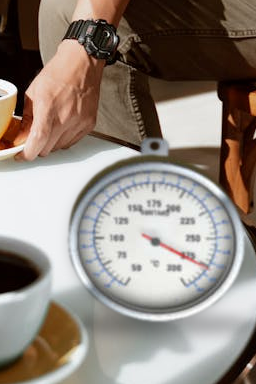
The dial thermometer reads 275 °C
